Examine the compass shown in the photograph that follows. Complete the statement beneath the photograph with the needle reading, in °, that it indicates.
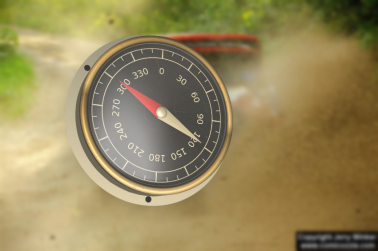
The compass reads 300 °
